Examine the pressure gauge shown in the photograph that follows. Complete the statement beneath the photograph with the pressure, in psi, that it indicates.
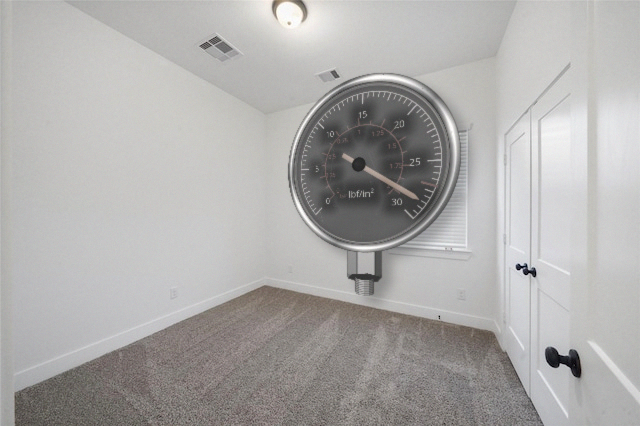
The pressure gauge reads 28.5 psi
